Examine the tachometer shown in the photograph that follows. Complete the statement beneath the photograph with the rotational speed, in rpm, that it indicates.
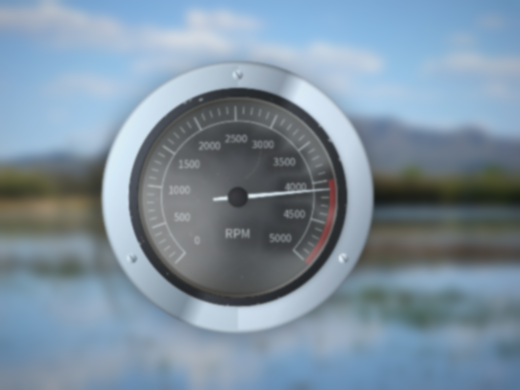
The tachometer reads 4100 rpm
